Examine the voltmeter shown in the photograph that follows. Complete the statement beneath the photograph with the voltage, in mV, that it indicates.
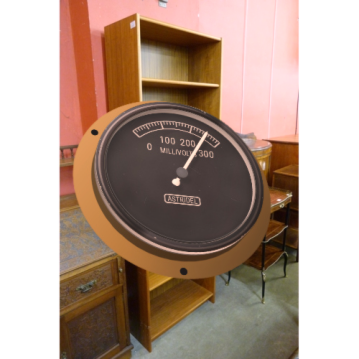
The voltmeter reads 250 mV
